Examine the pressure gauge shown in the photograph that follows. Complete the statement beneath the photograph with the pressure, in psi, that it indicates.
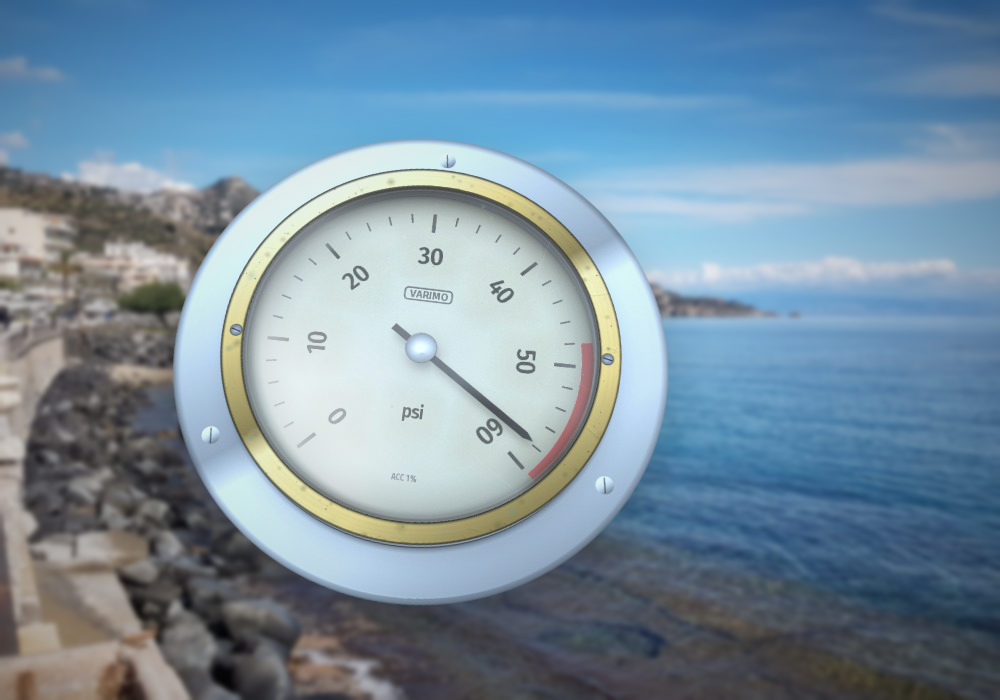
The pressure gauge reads 58 psi
